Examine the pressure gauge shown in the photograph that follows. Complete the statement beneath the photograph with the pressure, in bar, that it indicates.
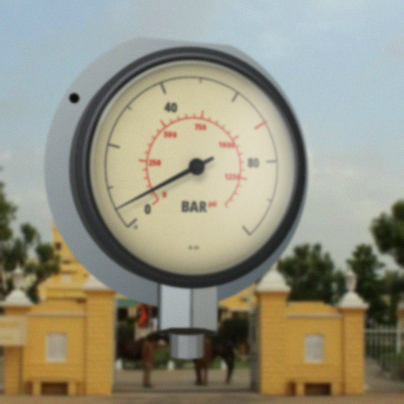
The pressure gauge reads 5 bar
